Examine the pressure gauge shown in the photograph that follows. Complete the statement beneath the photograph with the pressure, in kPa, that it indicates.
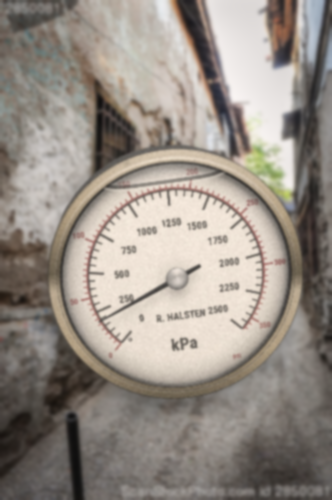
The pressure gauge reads 200 kPa
